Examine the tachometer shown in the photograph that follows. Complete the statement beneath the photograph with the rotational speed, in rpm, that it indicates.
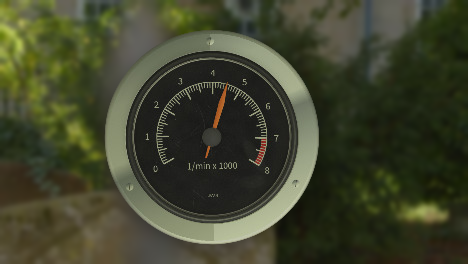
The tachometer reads 4500 rpm
